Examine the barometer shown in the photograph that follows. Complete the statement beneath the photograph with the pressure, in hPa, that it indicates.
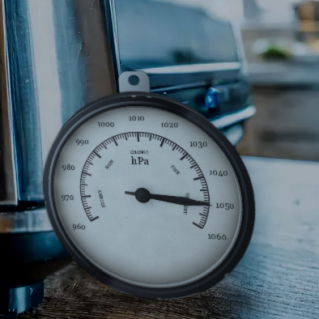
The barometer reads 1050 hPa
